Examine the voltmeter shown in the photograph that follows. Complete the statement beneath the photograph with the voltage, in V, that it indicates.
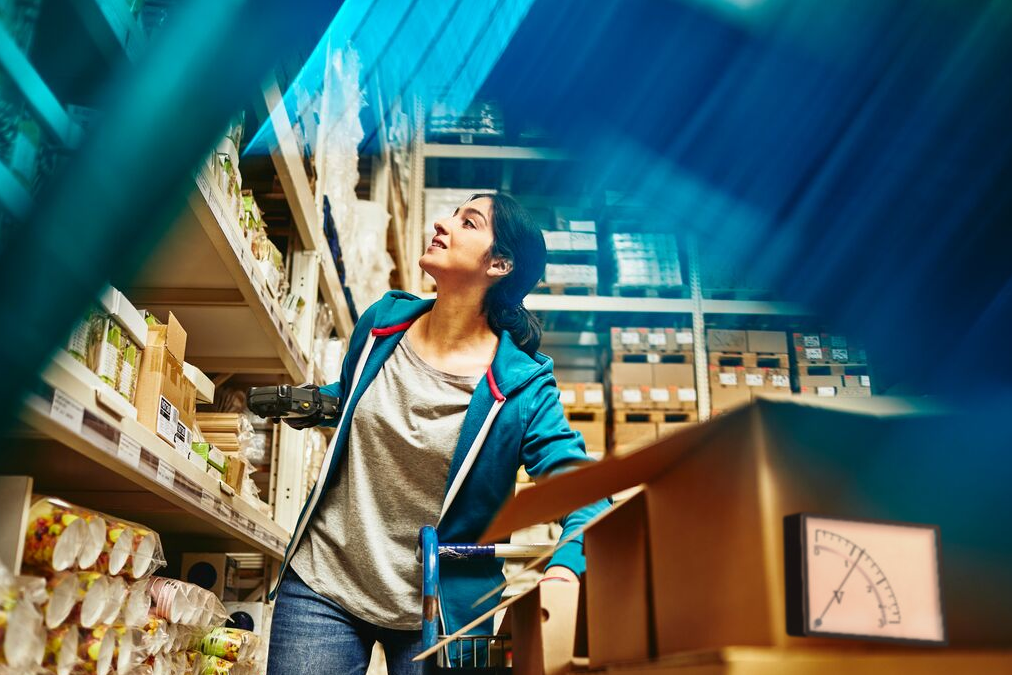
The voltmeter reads 1.2 V
